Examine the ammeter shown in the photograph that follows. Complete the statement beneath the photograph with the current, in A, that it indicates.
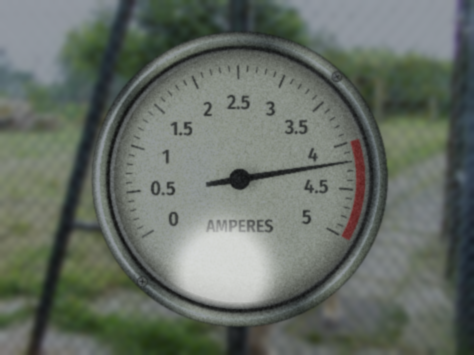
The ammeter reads 4.2 A
